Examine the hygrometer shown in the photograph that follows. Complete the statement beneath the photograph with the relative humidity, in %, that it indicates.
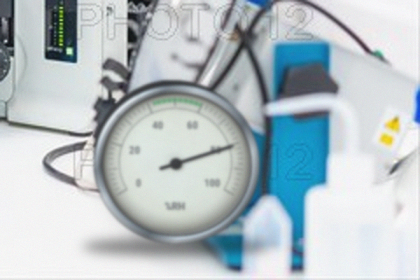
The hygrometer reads 80 %
